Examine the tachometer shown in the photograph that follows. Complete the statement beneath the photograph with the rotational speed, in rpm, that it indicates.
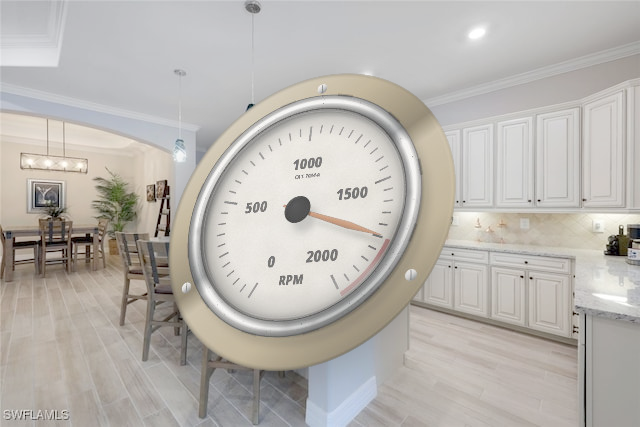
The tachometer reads 1750 rpm
